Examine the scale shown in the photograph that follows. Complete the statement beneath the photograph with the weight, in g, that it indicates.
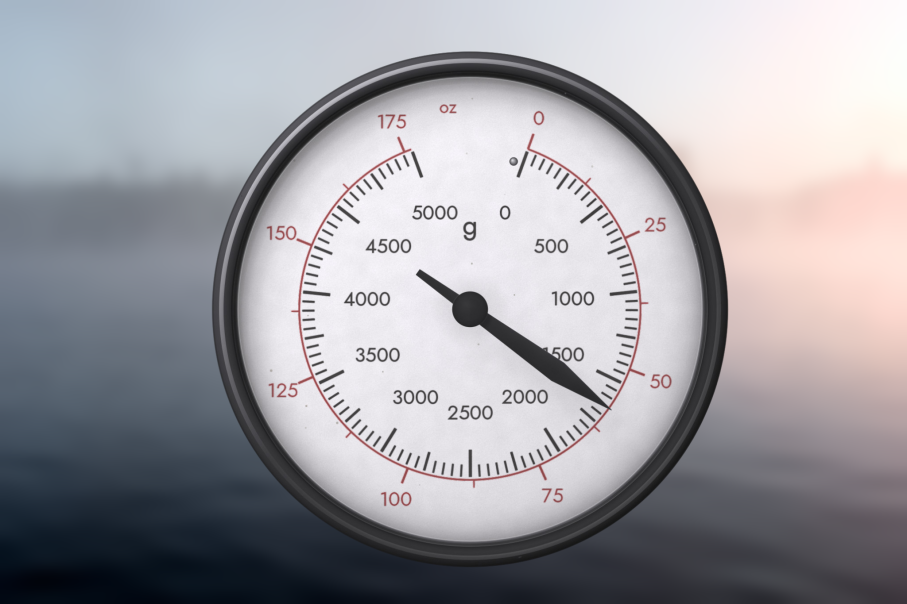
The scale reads 1650 g
